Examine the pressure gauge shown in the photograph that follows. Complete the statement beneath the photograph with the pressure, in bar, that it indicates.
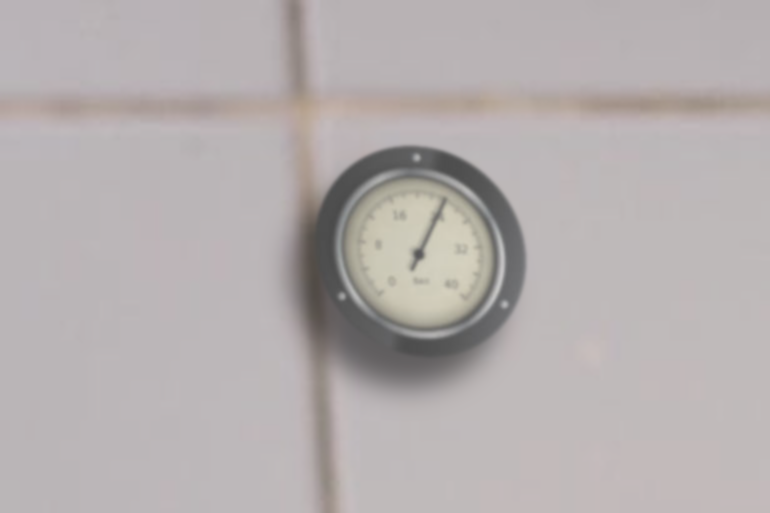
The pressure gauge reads 24 bar
